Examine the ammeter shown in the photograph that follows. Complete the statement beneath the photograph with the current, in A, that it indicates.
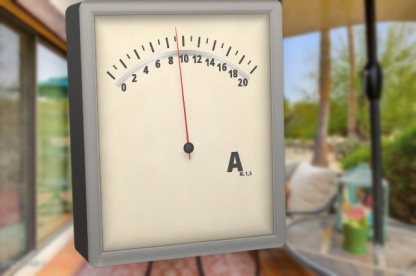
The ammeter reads 9 A
